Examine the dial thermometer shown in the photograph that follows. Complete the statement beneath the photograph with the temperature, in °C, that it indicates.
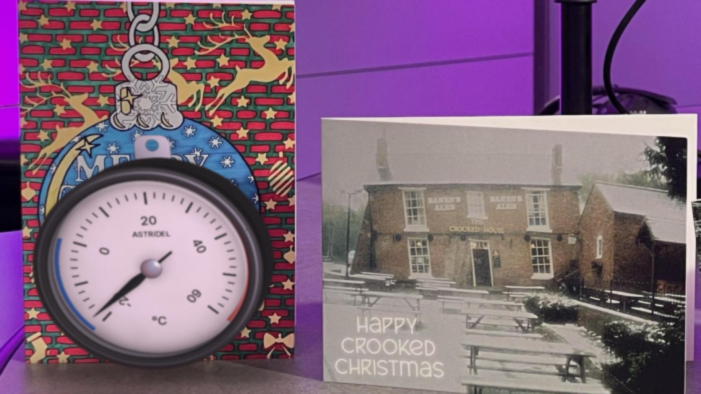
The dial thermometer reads -18 °C
